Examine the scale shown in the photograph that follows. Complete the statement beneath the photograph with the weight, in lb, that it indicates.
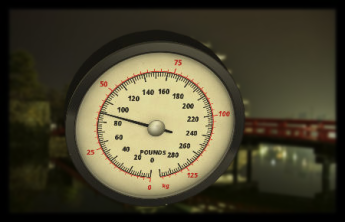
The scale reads 90 lb
